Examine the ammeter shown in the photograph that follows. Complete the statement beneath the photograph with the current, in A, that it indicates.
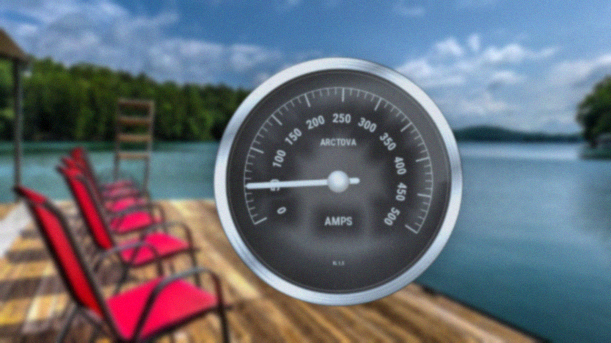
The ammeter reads 50 A
